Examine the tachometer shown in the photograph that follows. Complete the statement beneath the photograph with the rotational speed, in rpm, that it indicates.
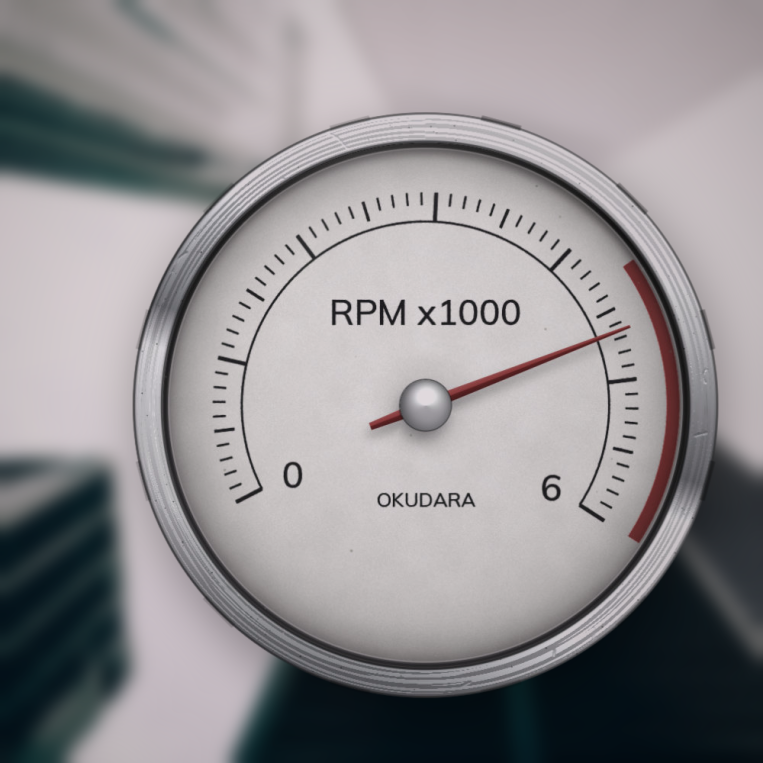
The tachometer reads 4650 rpm
